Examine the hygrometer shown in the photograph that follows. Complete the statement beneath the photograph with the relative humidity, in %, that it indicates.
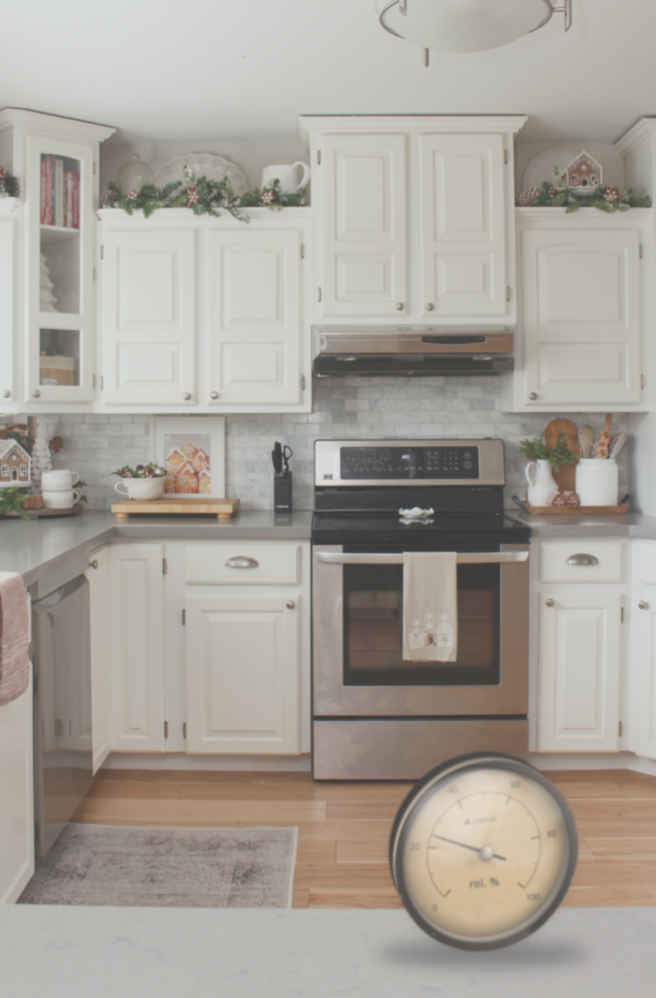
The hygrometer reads 25 %
